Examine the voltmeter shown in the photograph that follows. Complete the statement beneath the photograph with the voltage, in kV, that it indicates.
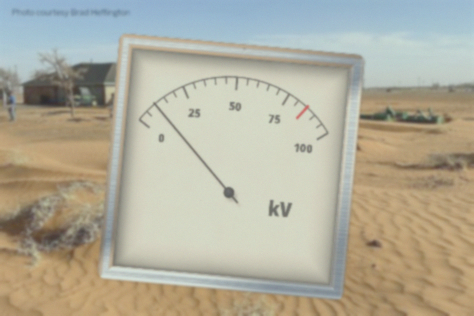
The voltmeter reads 10 kV
